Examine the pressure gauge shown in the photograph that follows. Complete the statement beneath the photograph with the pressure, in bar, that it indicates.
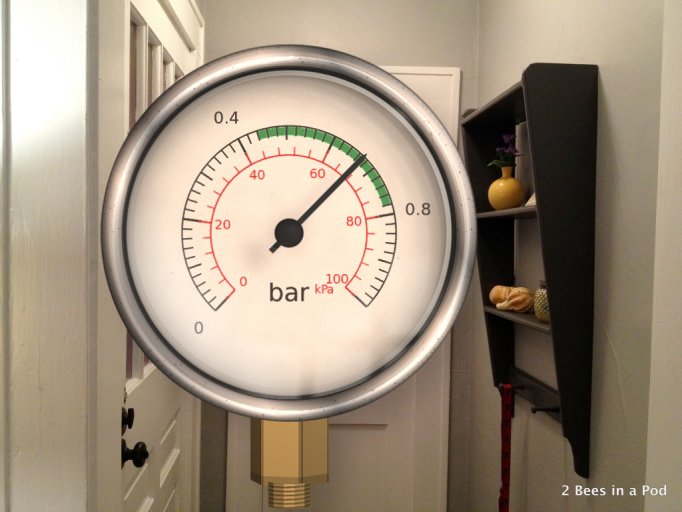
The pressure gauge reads 0.67 bar
